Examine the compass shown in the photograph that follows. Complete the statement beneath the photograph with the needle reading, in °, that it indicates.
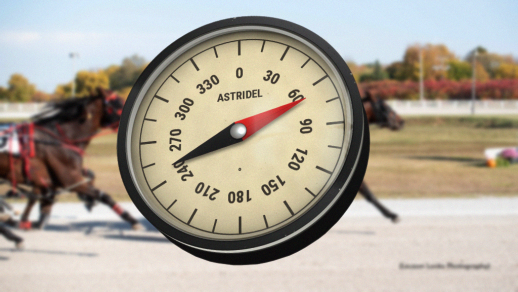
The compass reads 67.5 °
